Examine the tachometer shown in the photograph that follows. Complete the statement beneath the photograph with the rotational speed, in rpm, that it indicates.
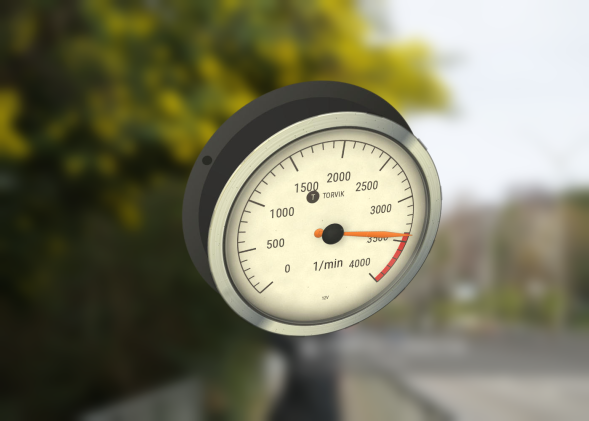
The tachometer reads 3400 rpm
